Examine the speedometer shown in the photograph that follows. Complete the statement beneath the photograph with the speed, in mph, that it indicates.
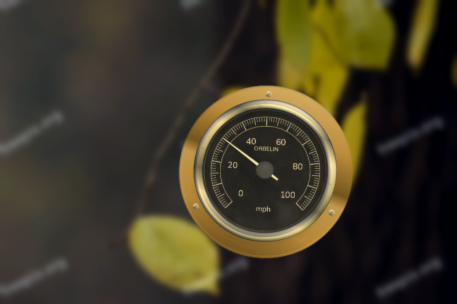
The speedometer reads 30 mph
